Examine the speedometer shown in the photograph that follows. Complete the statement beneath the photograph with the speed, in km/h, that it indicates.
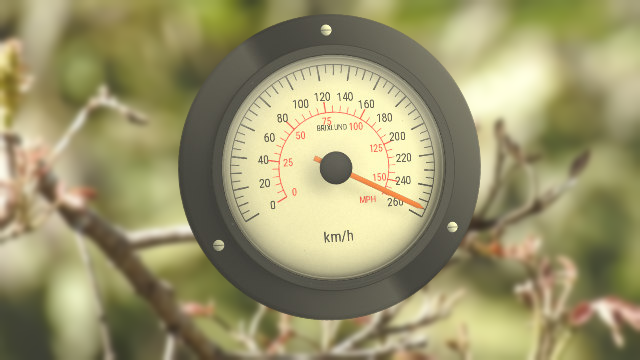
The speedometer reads 255 km/h
